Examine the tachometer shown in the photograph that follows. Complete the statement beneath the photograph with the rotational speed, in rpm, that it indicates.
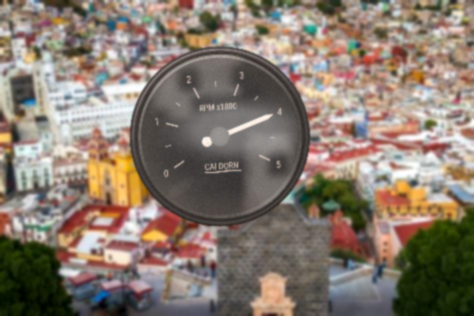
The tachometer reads 4000 rpm
